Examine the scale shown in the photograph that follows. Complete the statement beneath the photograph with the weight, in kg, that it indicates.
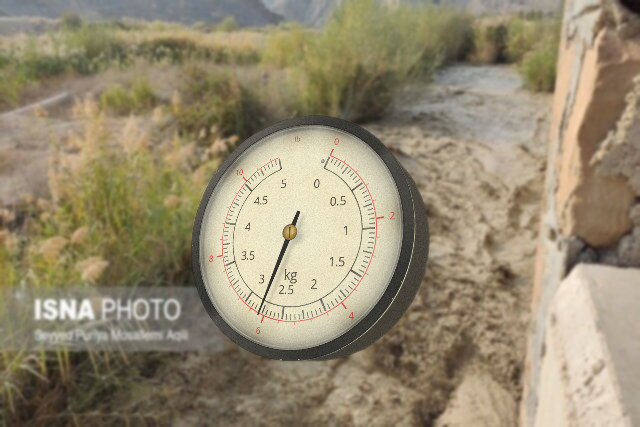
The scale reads 2.75 kg
